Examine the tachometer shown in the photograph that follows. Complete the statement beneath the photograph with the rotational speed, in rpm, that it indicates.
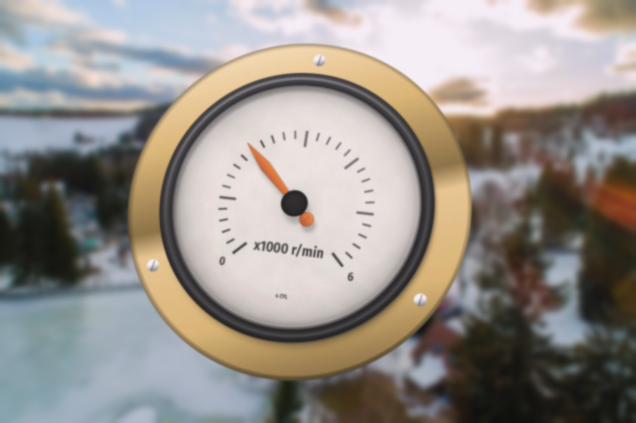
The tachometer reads 2000 rpm
